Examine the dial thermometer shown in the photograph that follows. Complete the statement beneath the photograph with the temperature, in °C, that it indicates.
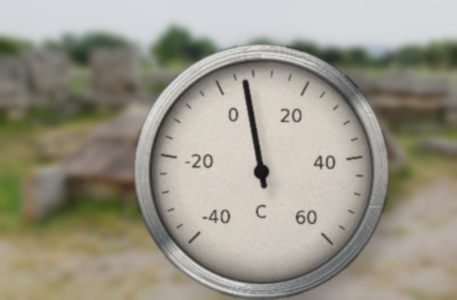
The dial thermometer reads 6 °C
